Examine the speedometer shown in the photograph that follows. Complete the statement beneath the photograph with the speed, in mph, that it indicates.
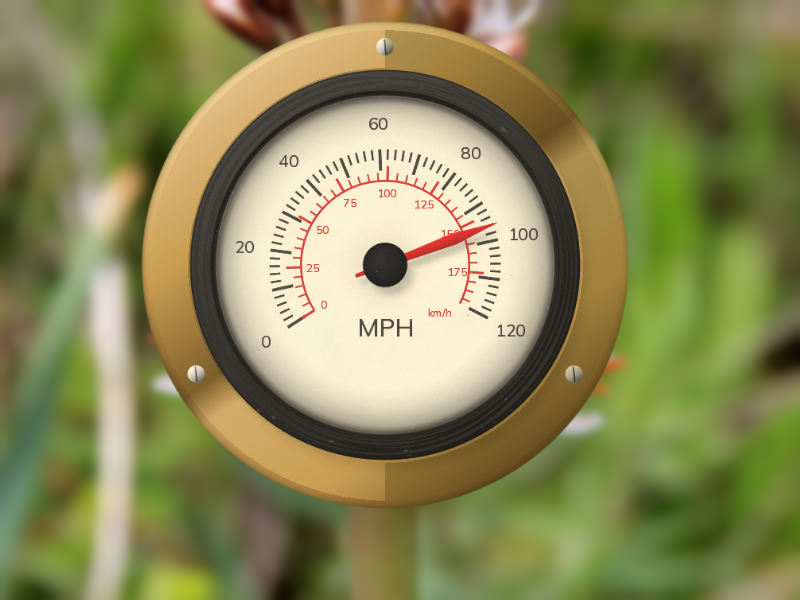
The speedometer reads 96 mph
